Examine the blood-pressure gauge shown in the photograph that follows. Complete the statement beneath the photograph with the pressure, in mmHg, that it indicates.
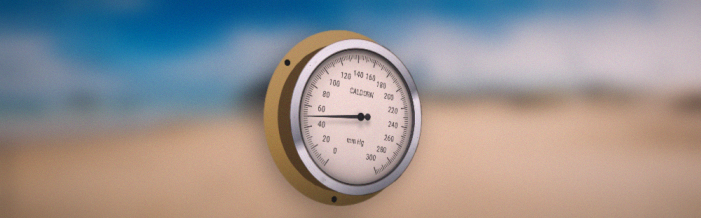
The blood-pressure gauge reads 50 mmHg
